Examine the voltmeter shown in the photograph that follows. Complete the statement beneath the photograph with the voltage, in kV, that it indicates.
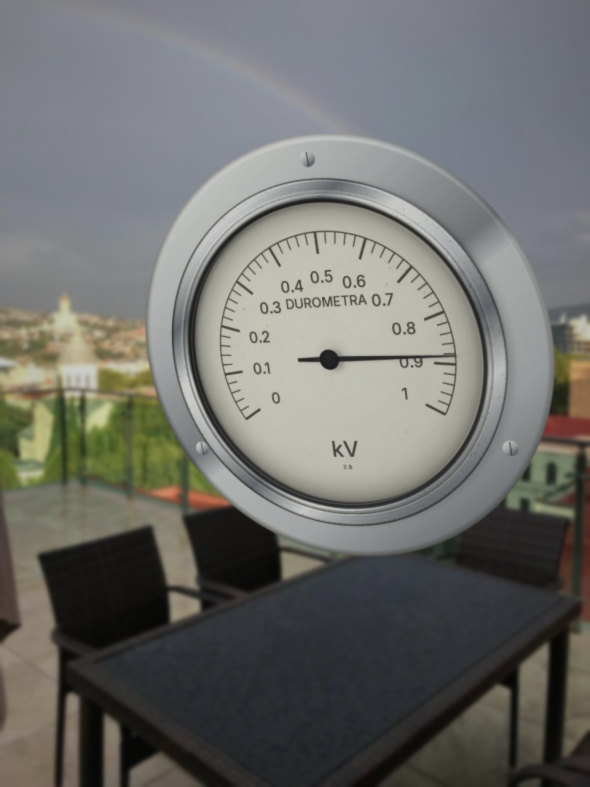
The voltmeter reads 0.88 kV
